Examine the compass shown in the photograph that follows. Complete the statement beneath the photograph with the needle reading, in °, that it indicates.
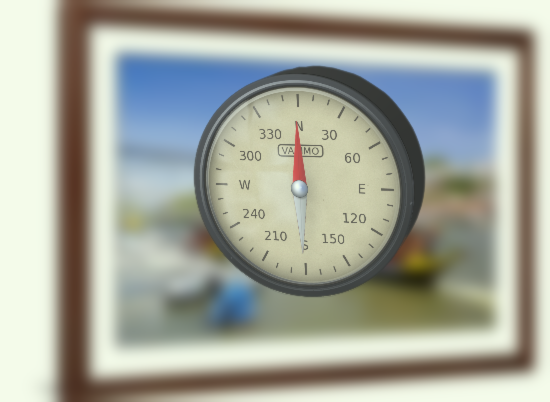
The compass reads 0 °
